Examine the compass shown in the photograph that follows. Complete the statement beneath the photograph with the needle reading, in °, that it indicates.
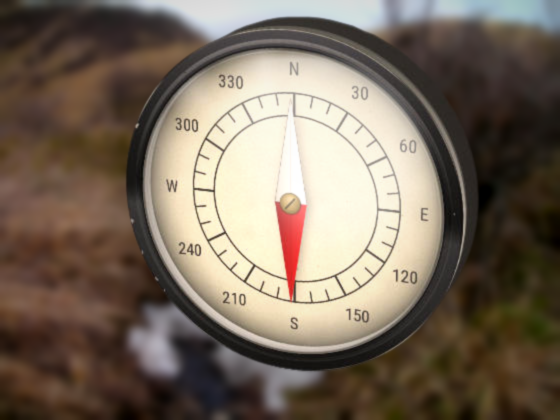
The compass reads 180 °
